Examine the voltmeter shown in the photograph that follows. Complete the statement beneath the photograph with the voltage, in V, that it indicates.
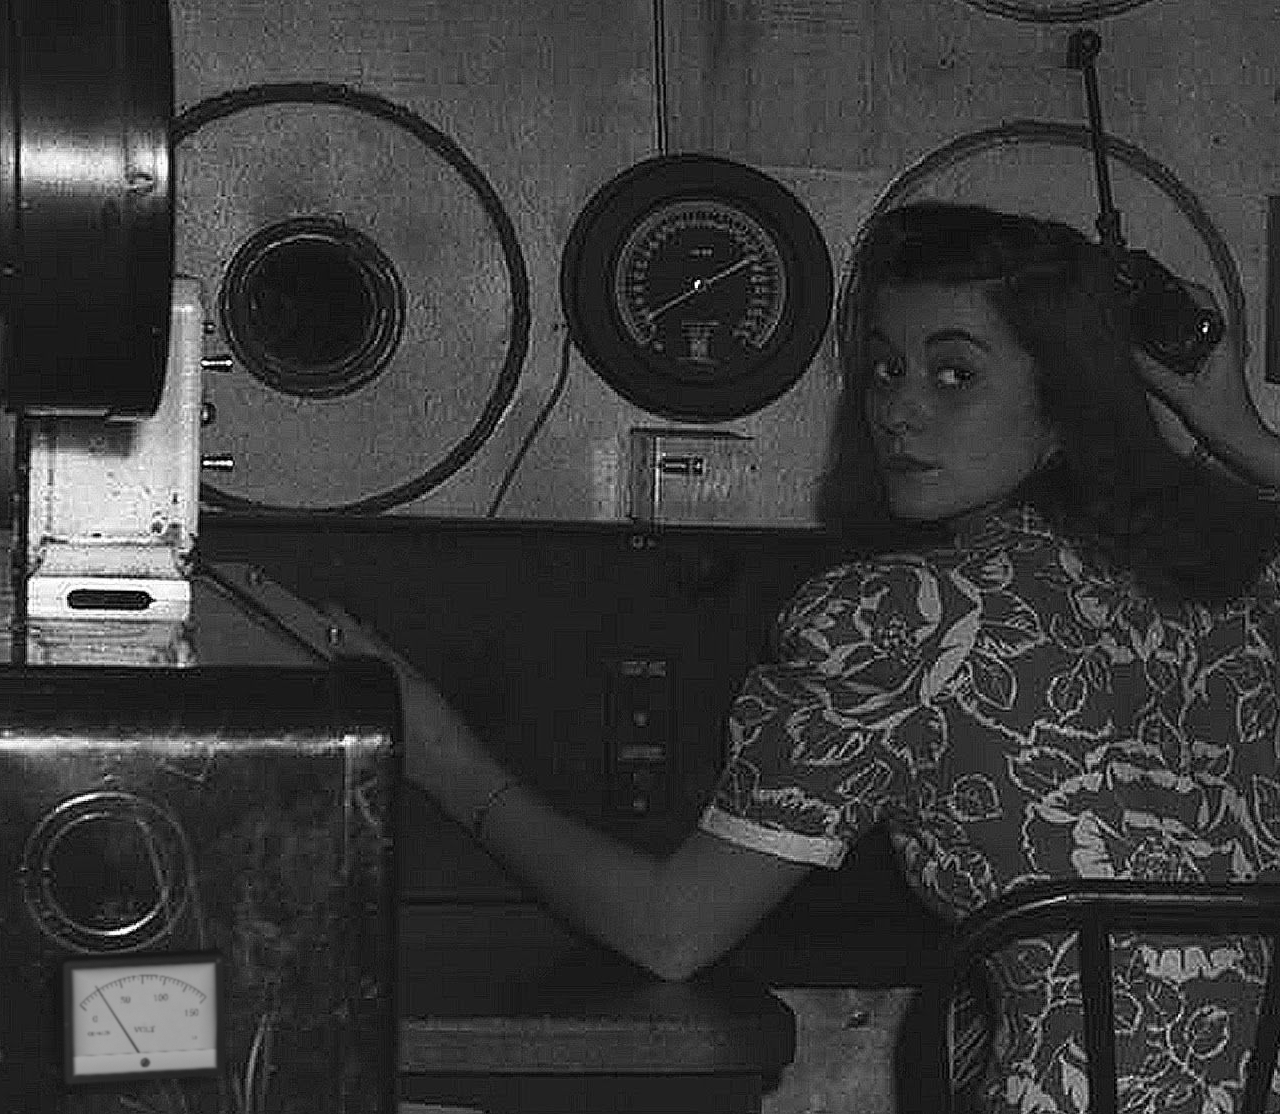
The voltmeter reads 25 V
